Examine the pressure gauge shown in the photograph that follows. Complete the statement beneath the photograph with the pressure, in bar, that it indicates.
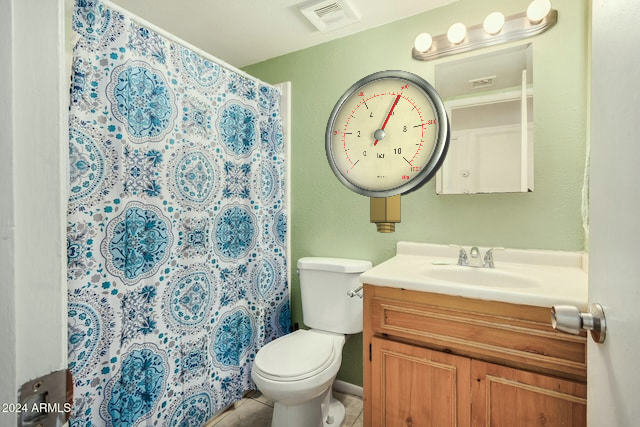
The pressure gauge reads 6 bar
